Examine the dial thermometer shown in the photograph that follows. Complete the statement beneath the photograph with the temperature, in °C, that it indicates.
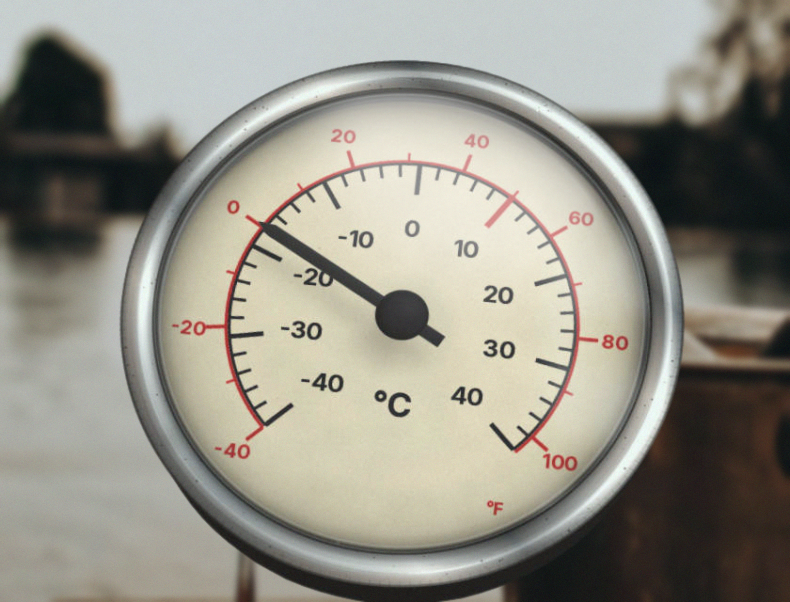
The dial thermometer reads -18 °C
